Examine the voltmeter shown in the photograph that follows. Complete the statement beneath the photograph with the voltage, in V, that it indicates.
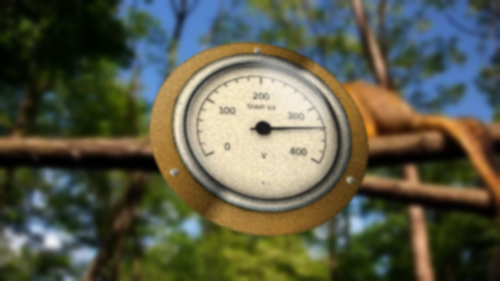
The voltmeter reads 340 V
